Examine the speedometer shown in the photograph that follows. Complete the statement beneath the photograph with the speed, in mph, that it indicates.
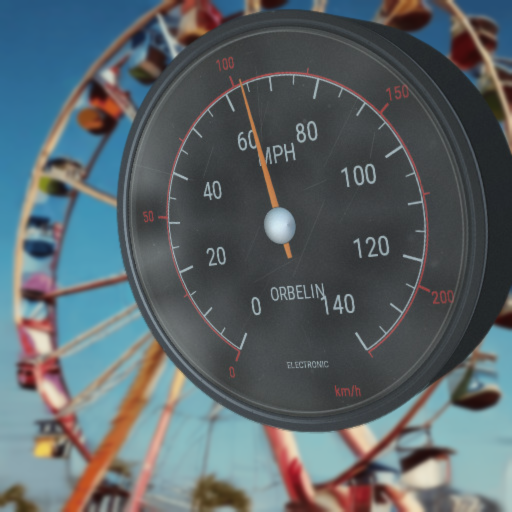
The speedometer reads 65 mph
